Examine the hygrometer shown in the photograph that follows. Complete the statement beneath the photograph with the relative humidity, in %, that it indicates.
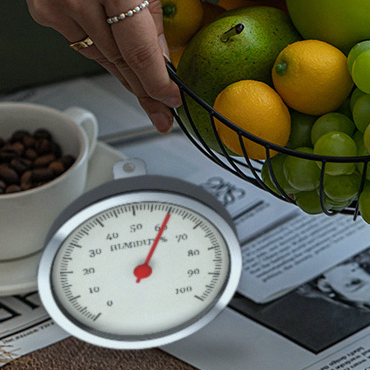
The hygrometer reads 60 %
